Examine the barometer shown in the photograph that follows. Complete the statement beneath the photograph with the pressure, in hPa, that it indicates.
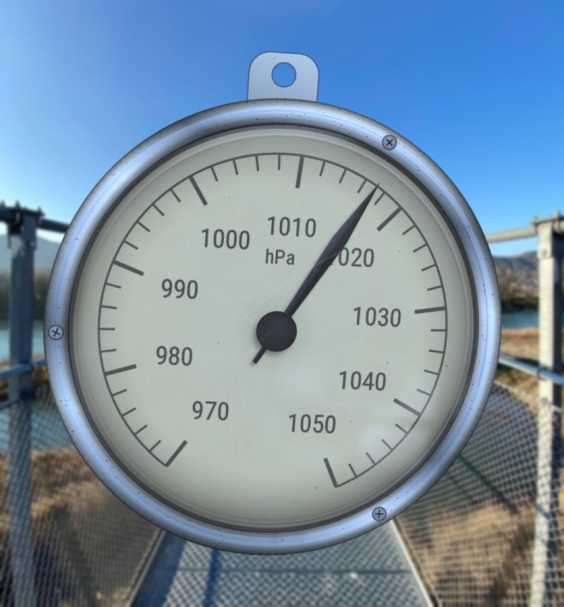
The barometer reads 1017 hPa
